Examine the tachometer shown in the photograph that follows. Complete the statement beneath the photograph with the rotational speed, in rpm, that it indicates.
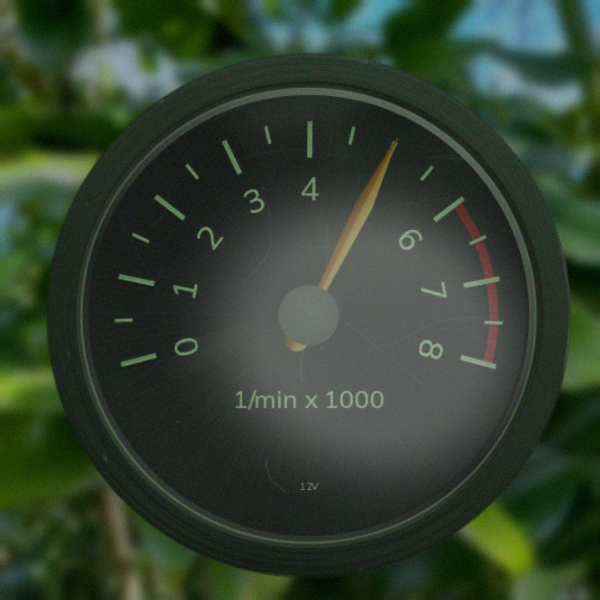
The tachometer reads 5000 rpm
